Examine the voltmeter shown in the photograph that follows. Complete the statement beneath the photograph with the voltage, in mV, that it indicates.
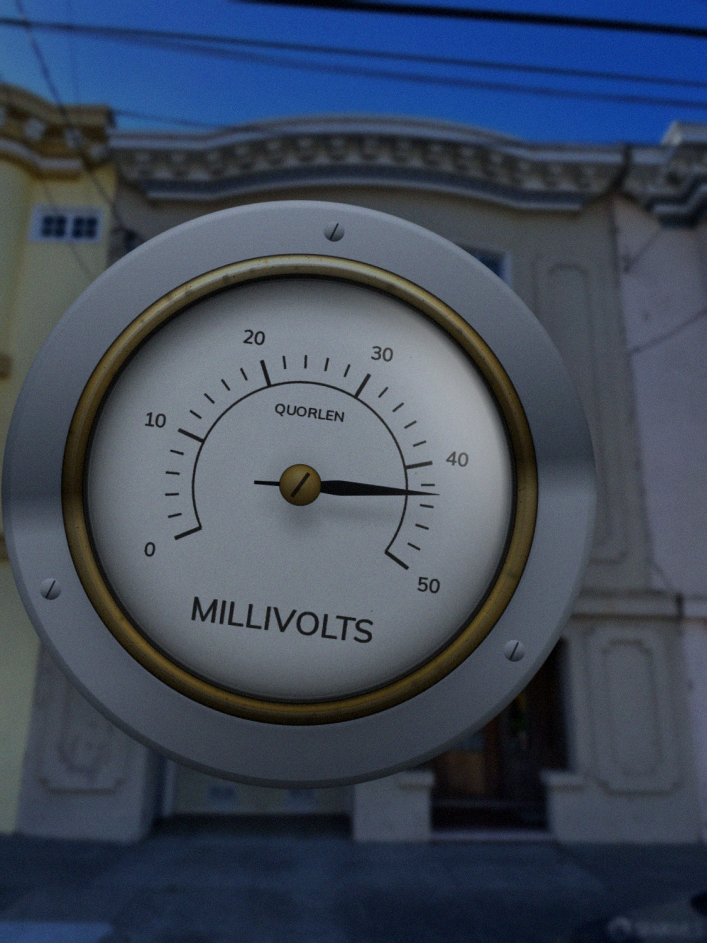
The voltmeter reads 43 mV
